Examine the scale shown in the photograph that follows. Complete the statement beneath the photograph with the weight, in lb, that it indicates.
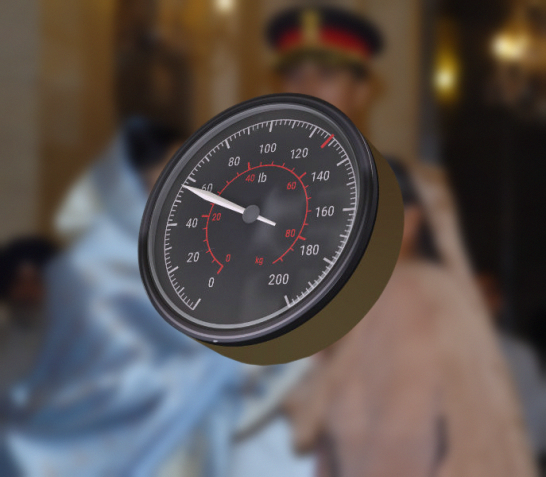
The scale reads 56 lb
